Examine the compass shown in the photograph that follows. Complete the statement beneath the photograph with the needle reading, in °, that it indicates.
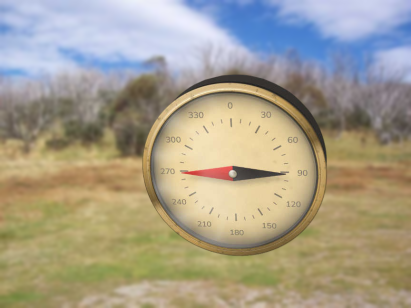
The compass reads 270 °
